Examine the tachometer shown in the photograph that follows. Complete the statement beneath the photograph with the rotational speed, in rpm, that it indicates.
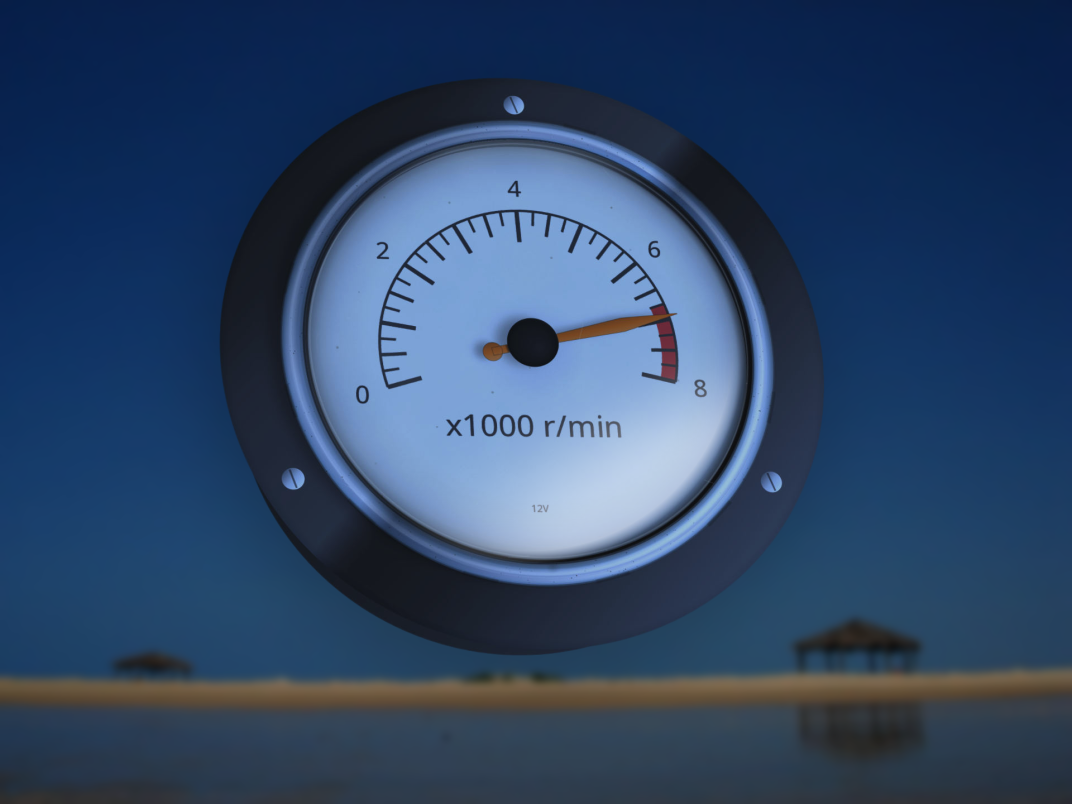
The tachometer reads 7000 rpm
